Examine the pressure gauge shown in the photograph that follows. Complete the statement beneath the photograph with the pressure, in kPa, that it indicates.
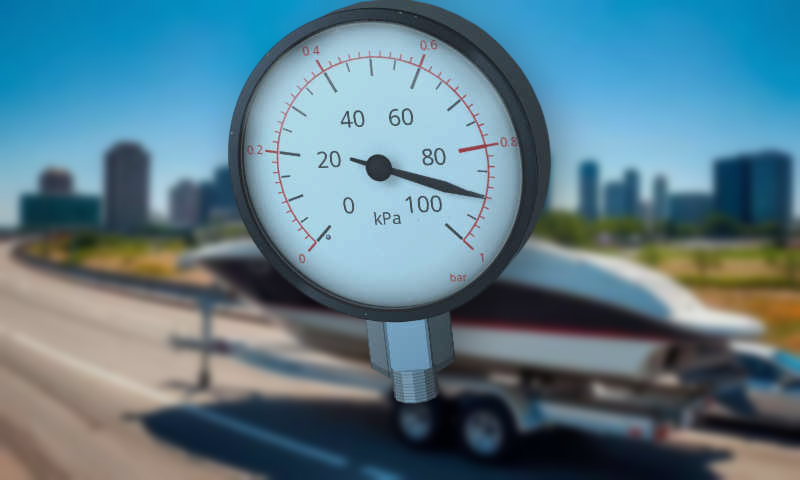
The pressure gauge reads 90 kPa
